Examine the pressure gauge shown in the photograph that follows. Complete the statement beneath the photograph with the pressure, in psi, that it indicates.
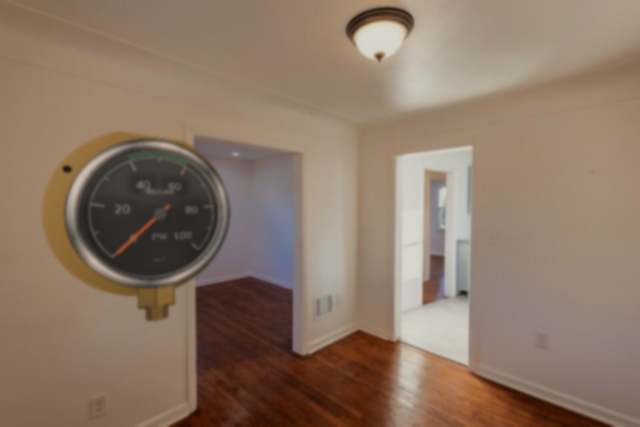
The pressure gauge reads 0 psi
